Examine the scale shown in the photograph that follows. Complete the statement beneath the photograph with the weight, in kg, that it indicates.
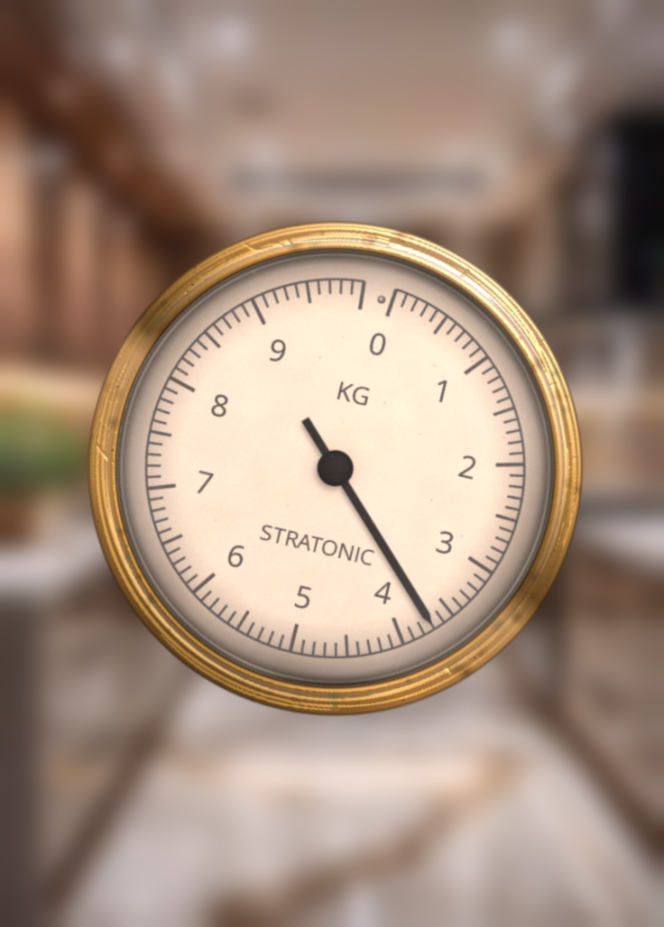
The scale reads 3.7 kg
